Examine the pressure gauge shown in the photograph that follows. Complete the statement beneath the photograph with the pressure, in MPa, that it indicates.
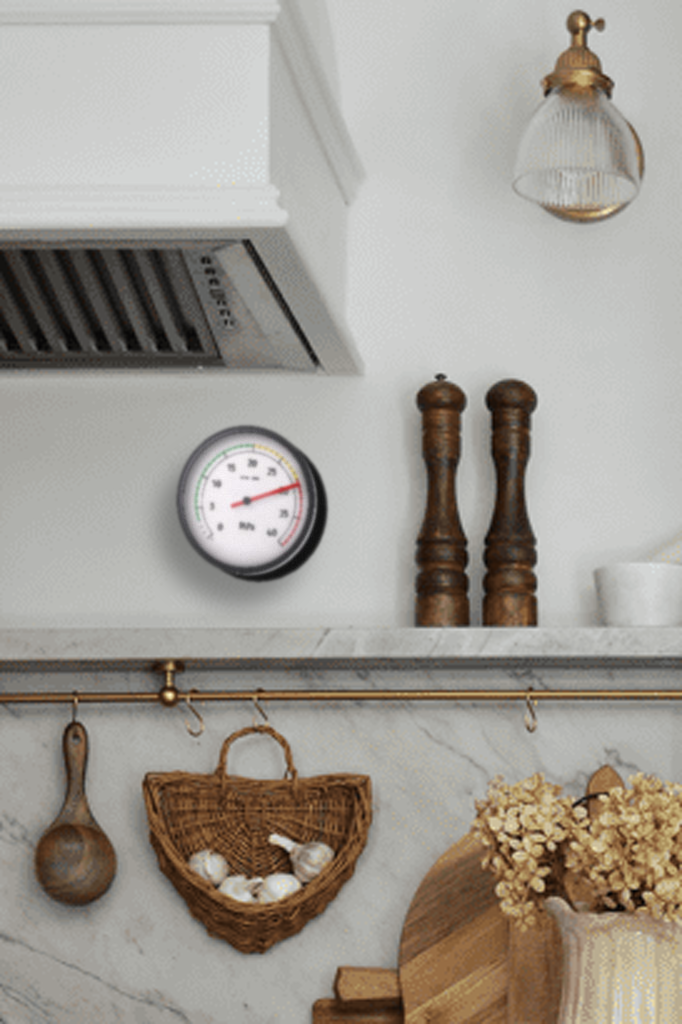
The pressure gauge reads 30 MPa
